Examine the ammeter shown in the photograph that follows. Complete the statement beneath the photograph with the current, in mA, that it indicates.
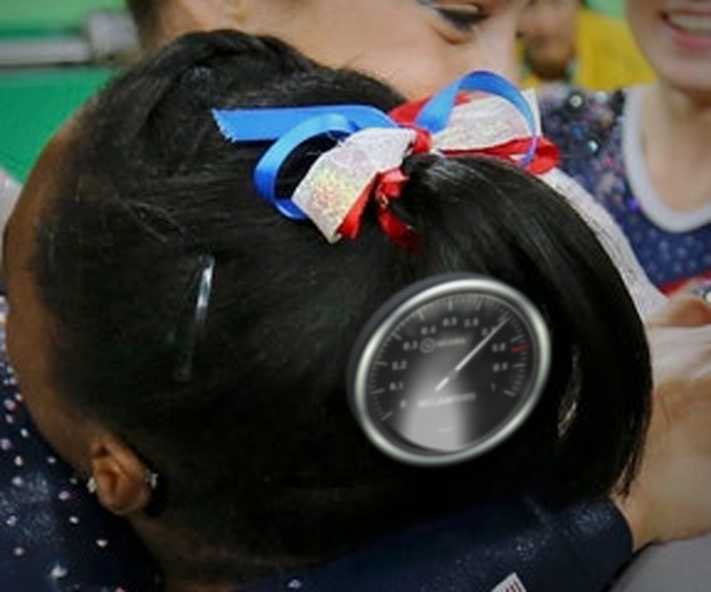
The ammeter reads 0.7 mA
